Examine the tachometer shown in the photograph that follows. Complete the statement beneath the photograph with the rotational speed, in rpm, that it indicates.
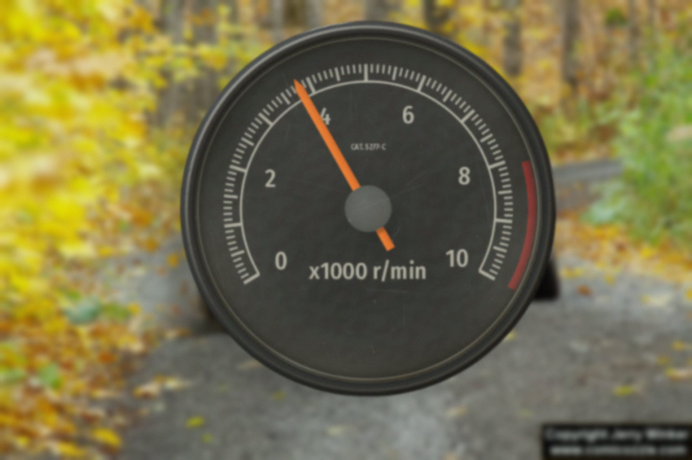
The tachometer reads 3800 rpm
